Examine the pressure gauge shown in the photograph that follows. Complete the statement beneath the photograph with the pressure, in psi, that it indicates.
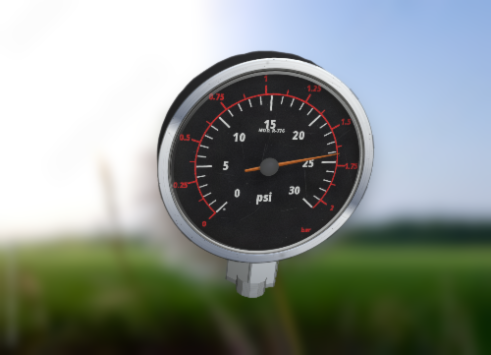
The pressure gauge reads 24 psi
